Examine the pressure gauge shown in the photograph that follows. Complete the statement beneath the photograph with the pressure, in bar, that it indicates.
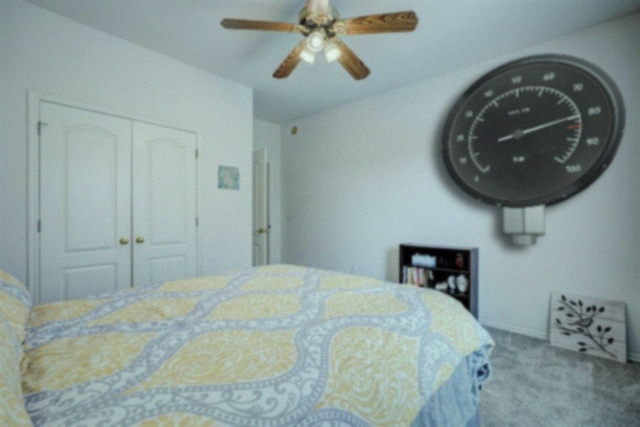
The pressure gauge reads 80 bar
